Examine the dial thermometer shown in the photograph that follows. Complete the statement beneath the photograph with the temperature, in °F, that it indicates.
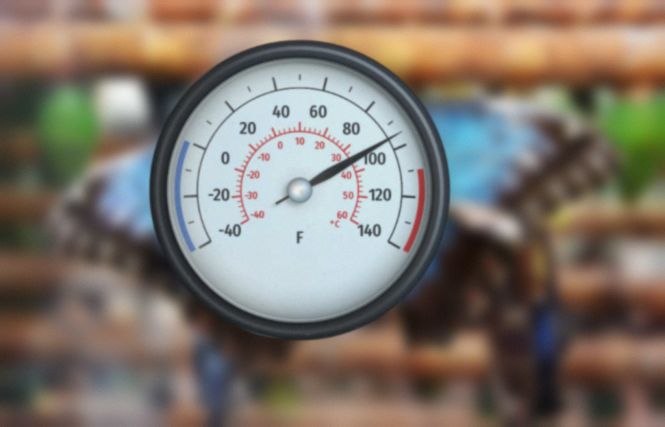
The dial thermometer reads 95 °F
